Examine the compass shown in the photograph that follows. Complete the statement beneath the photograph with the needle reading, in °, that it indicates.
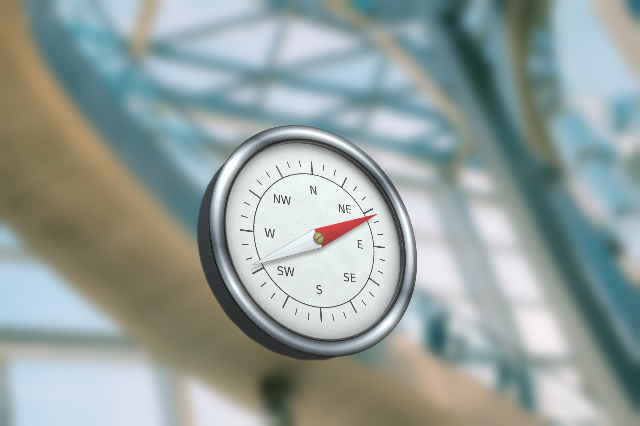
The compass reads 65 °
